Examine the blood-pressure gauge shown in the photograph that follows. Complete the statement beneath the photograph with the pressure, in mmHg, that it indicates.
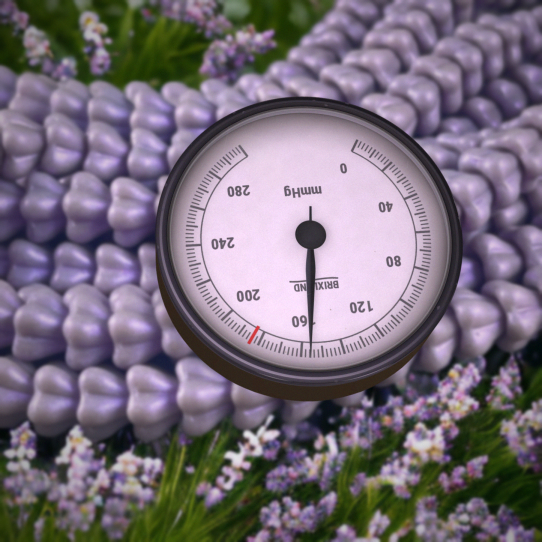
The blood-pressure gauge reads 156 mmHg
